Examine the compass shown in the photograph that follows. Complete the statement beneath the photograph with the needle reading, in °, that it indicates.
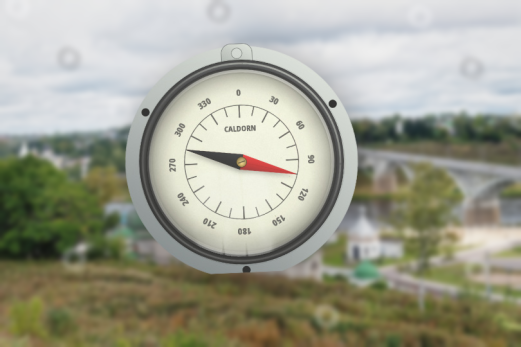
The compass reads 105 °
